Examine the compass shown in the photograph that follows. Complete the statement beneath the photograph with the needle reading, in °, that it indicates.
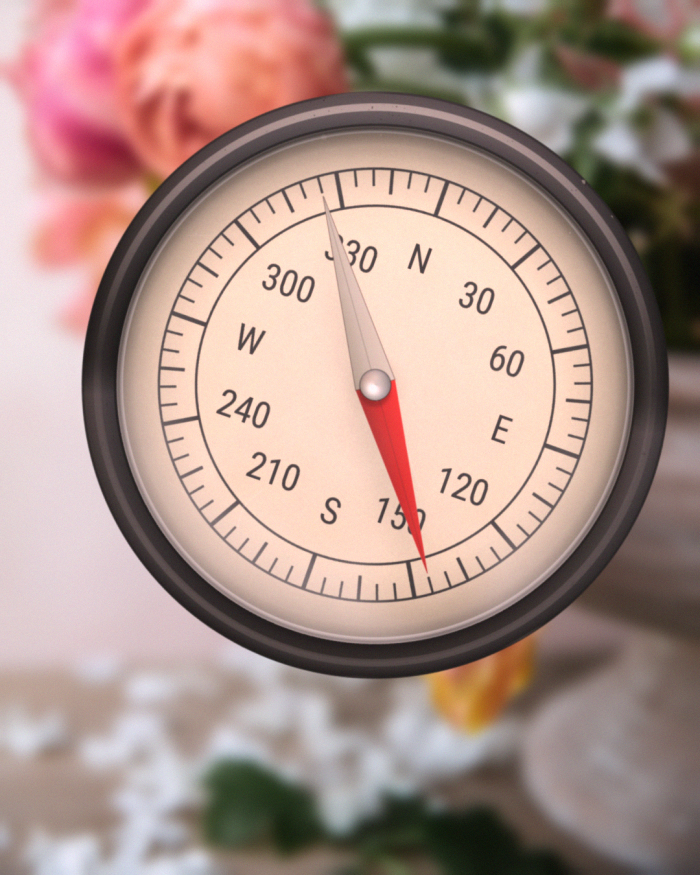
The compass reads 145 °
